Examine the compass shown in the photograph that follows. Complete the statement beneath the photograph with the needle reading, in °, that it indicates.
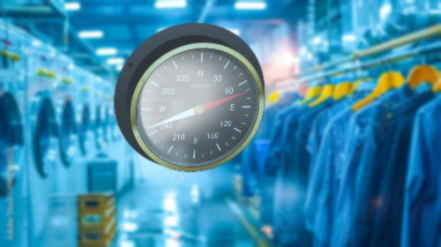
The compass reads 70 °
